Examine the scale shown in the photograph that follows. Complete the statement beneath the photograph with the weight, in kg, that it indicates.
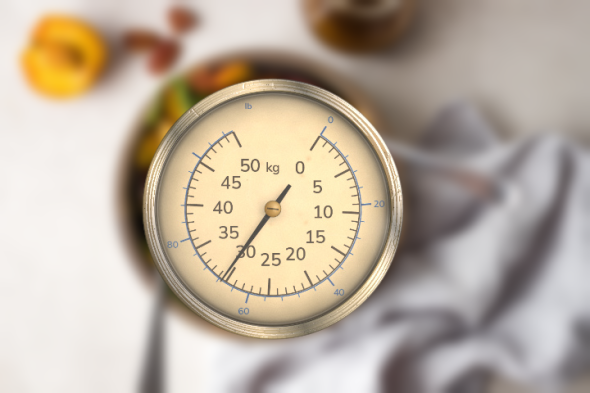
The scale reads 30.5 kg
